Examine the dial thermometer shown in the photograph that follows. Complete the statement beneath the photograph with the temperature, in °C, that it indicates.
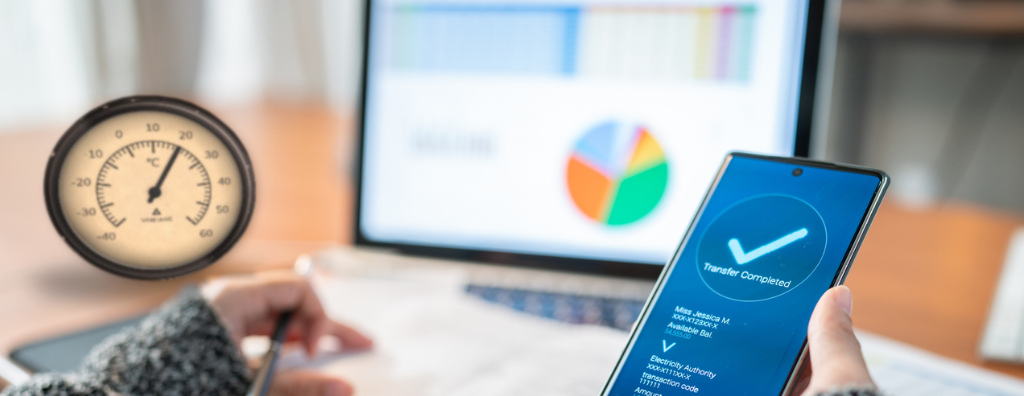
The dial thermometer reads 20 °C
